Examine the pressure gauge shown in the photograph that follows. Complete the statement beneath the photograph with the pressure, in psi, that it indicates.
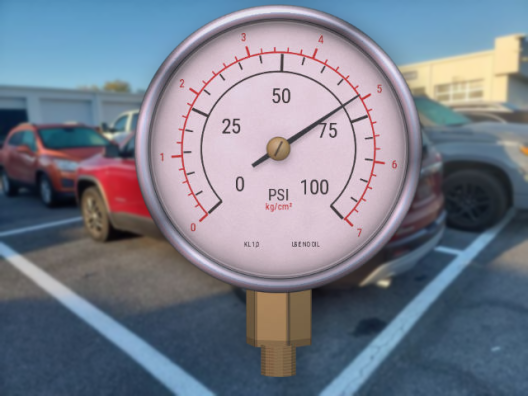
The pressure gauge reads 70 psi
